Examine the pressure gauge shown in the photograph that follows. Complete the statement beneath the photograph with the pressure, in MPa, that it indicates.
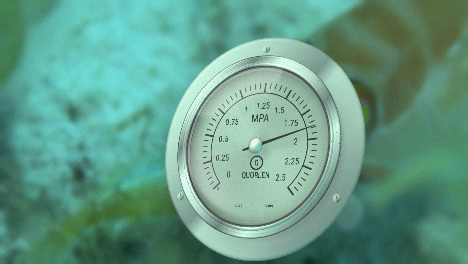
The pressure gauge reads 1.9 MPa
